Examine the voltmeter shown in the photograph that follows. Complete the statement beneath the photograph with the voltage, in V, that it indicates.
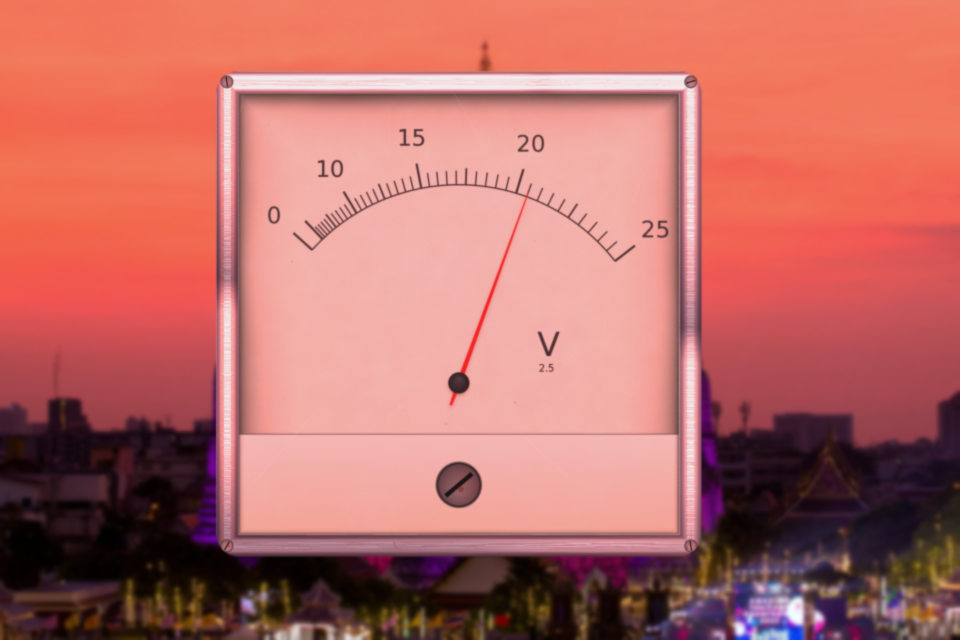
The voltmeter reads 20.5 V
